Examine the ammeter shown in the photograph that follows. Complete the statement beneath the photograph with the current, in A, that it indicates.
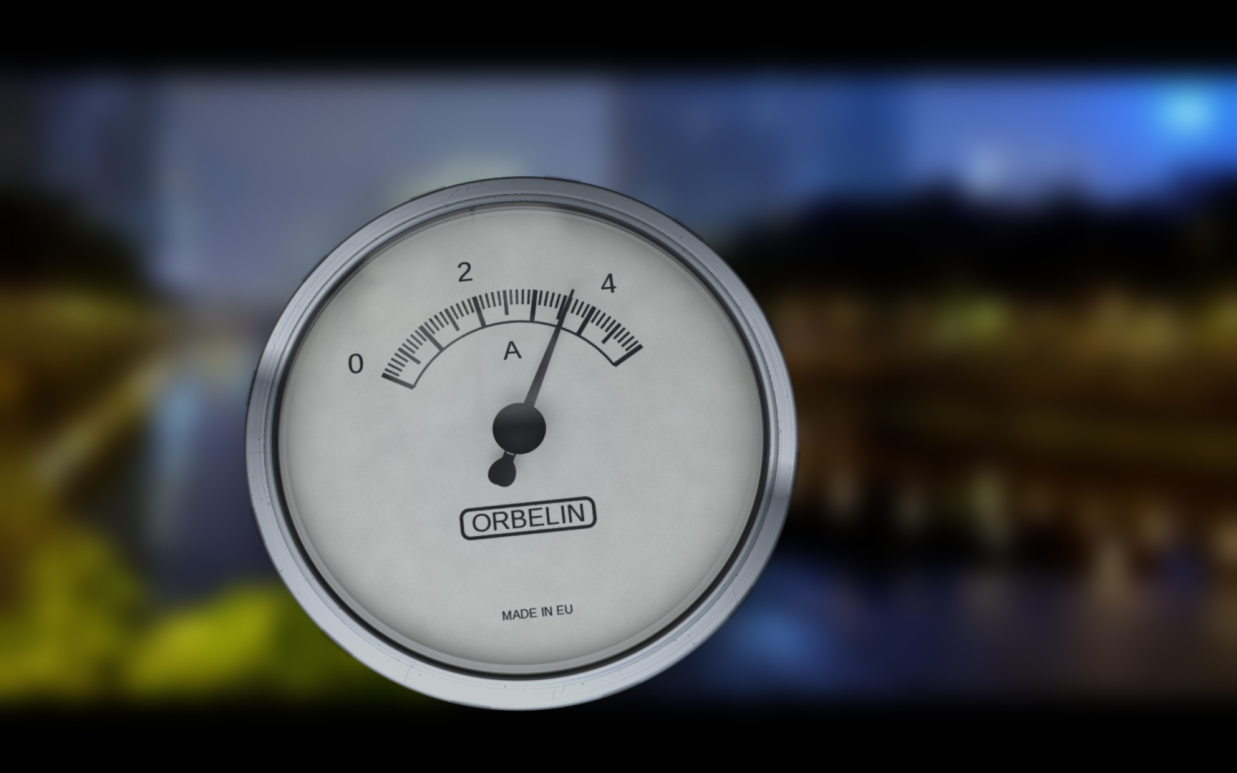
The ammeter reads 3.6 A
